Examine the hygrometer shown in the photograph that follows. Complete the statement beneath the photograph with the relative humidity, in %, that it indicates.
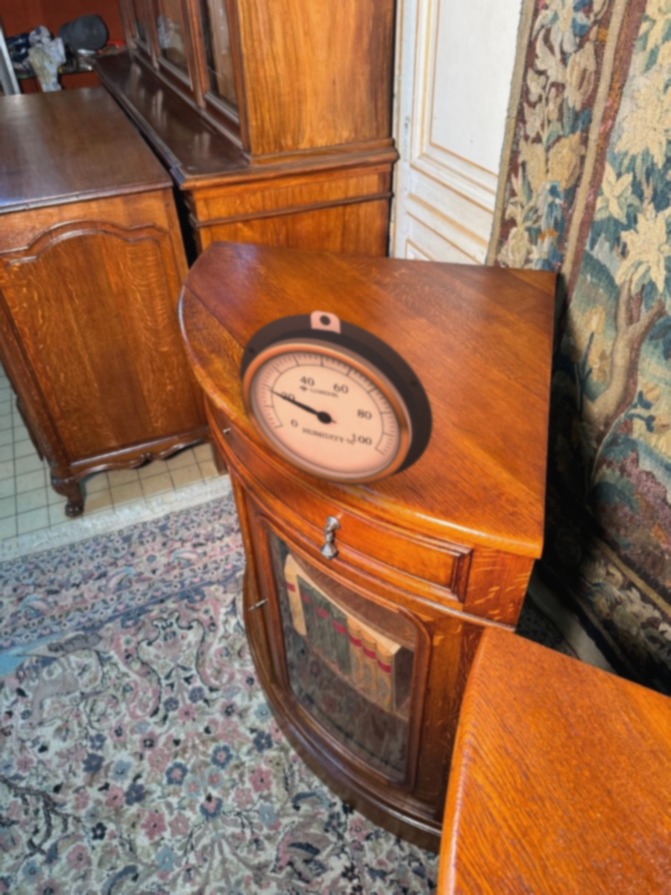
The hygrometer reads 20 %
